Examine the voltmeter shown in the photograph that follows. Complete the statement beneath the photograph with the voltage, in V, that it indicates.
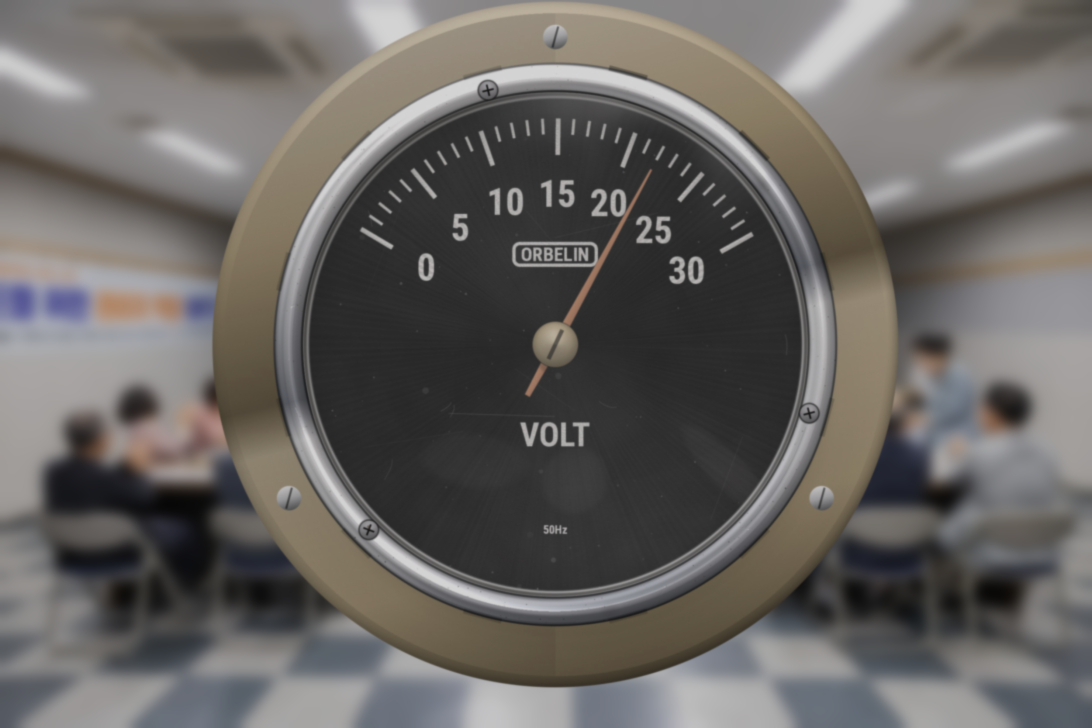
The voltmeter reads 22 V
